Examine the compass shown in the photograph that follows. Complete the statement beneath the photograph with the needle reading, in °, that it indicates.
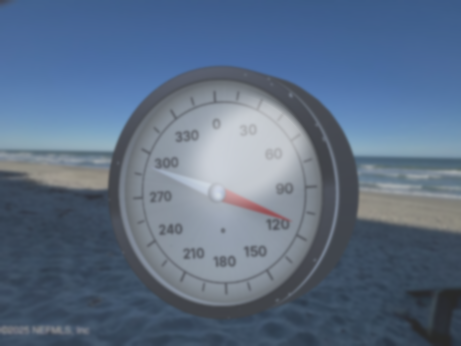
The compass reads 112.5 °
